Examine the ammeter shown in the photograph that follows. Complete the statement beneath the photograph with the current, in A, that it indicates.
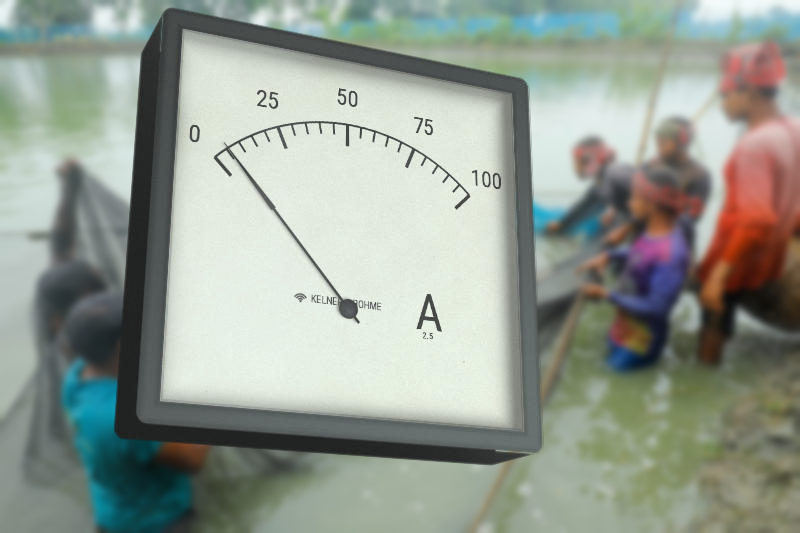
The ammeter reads 5 A
